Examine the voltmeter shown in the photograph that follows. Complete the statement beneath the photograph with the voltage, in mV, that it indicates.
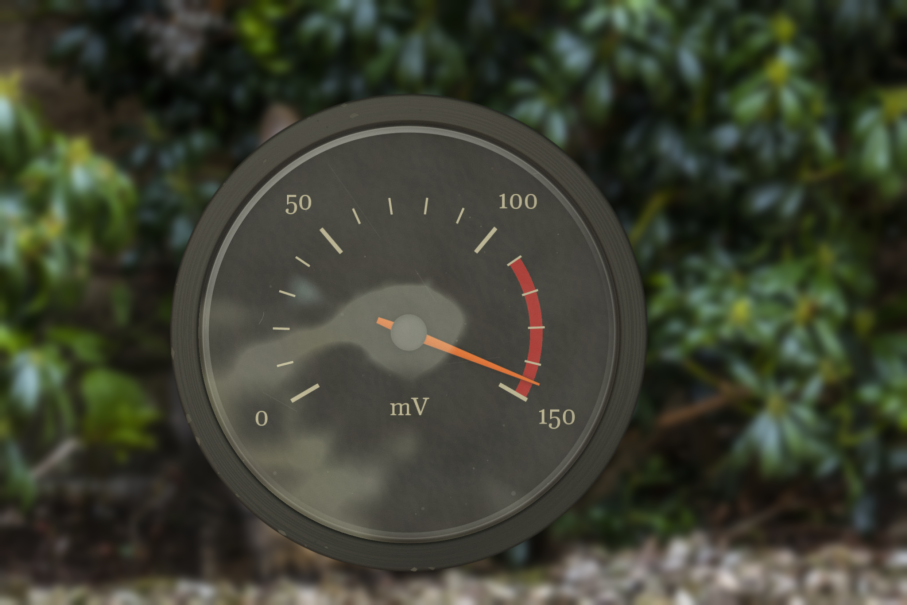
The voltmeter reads 145 mV
